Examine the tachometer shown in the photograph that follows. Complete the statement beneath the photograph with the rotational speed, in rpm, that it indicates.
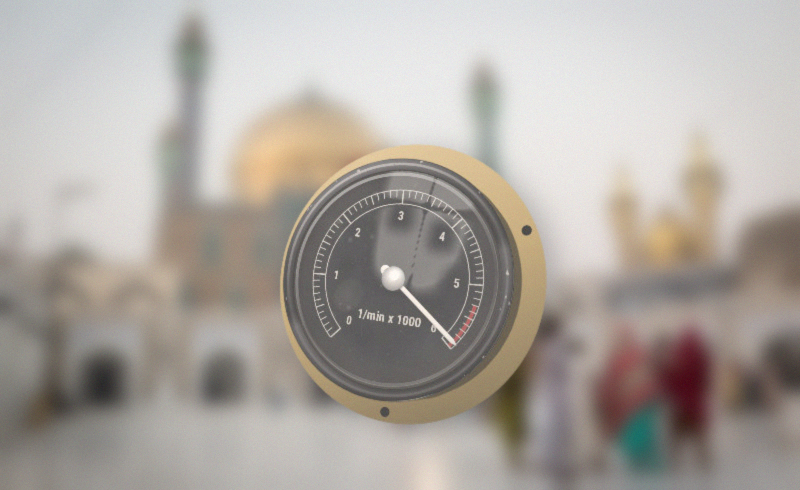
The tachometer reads 5900 rpm
